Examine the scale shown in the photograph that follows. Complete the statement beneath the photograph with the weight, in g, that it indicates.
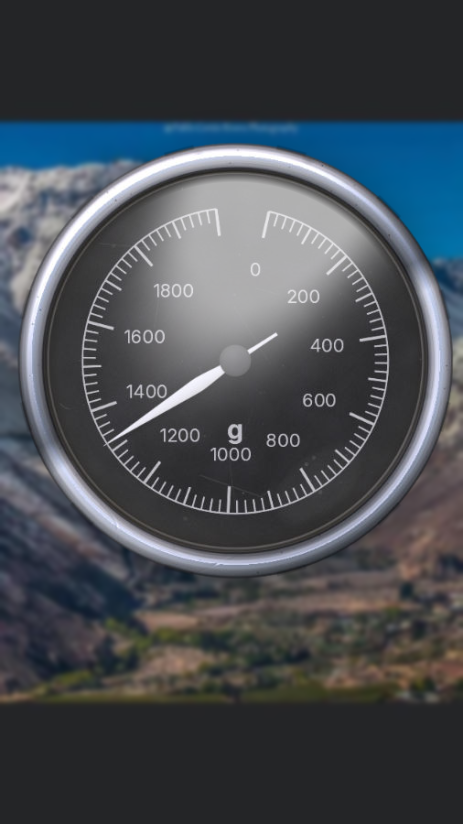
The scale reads 1320 g
